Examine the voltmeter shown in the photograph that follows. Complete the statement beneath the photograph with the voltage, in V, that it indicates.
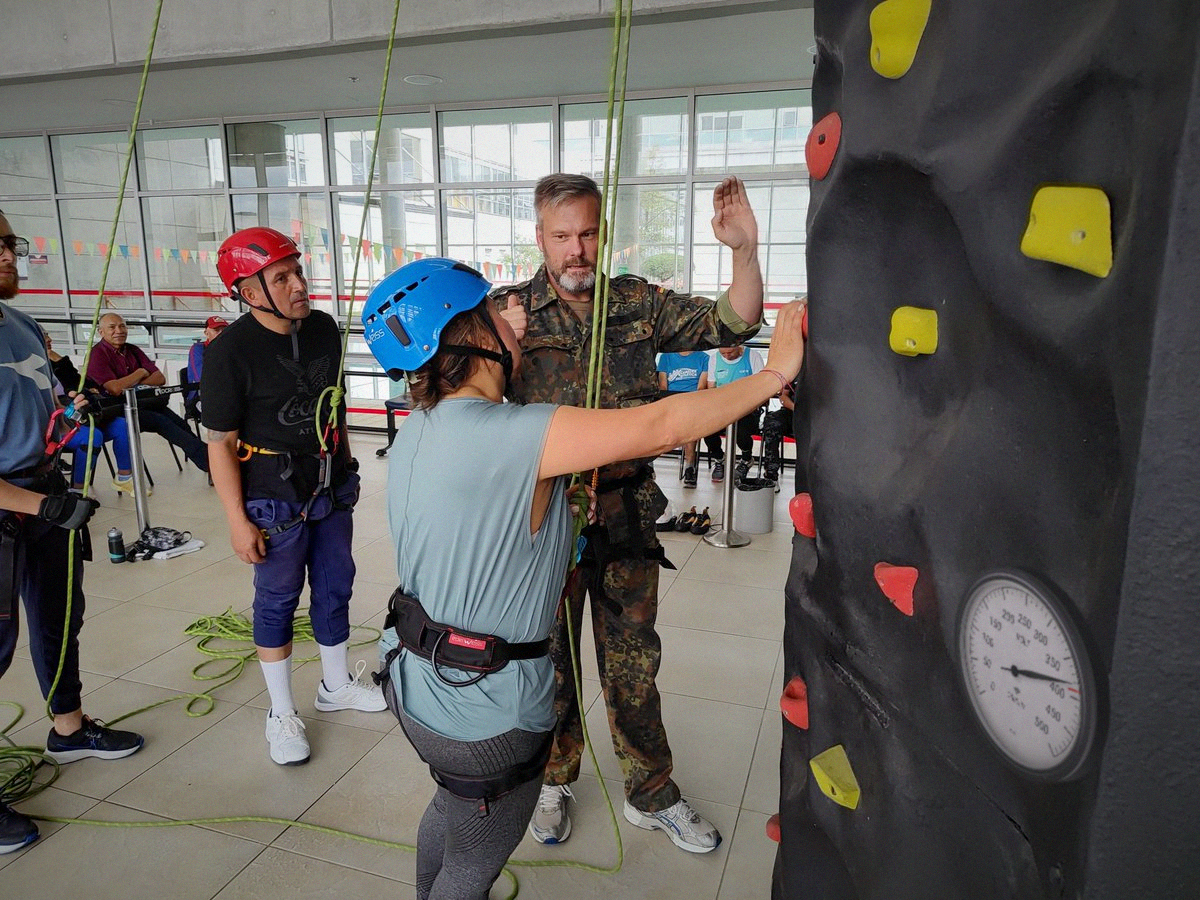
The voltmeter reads 380 V
